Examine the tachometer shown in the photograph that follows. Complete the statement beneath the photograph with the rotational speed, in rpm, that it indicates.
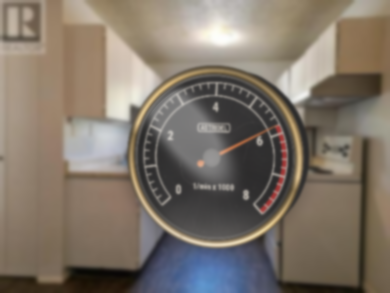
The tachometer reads 5800 rpm
